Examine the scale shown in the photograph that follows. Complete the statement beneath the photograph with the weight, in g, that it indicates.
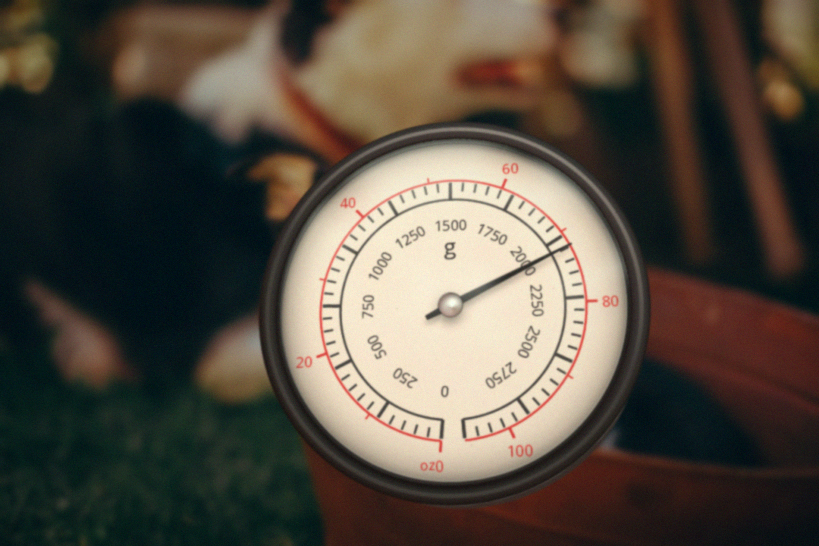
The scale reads 2050 g
